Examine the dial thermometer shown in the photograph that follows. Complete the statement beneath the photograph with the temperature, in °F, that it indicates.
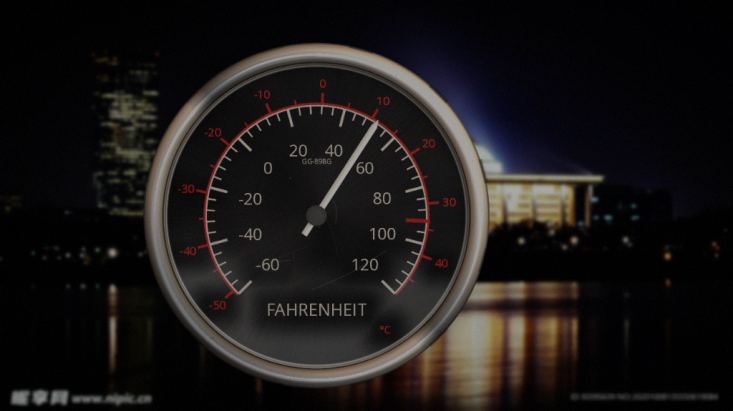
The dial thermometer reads 52 °F
